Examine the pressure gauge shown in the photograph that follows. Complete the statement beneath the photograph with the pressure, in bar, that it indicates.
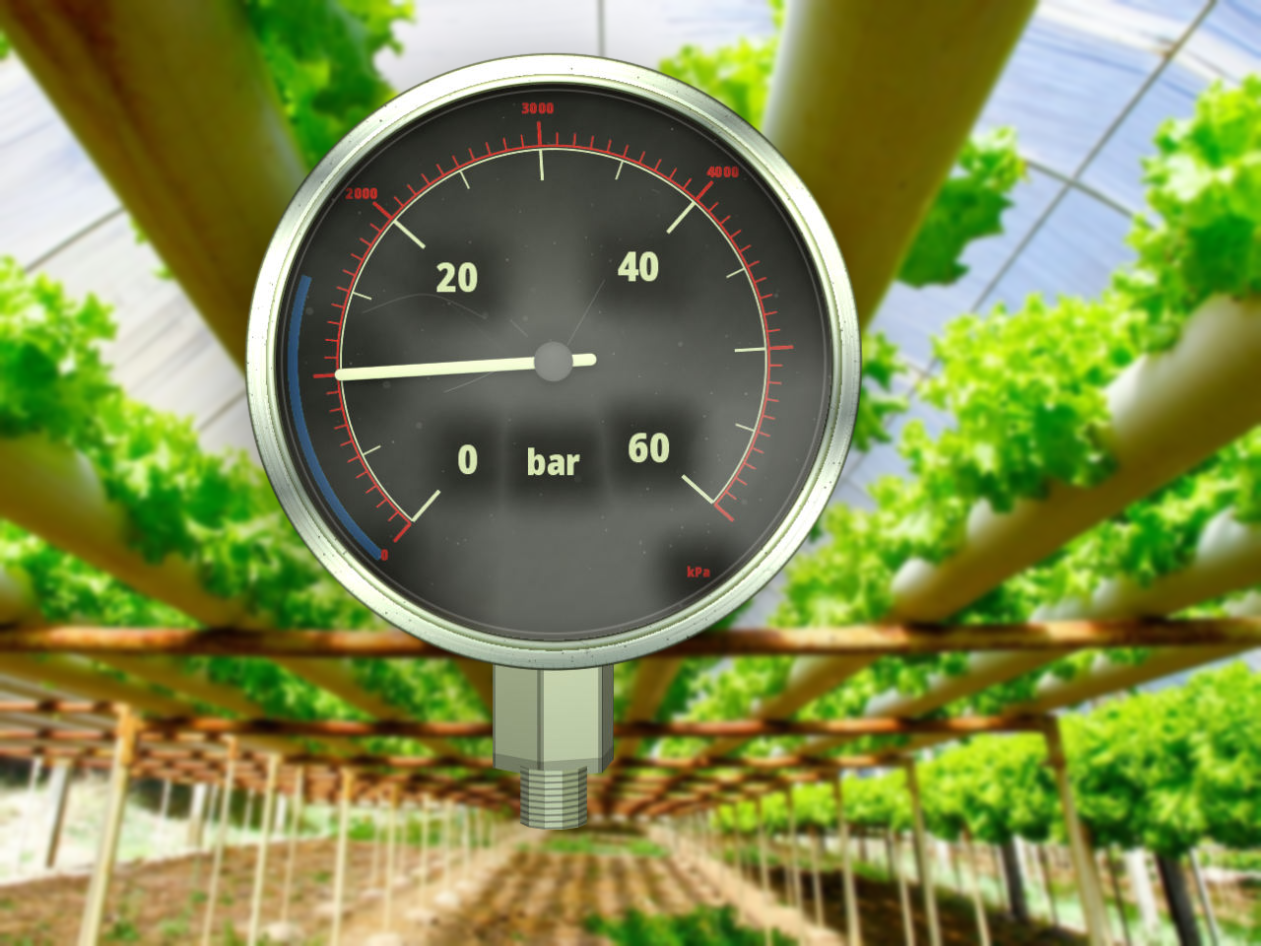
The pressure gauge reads 10 bar
